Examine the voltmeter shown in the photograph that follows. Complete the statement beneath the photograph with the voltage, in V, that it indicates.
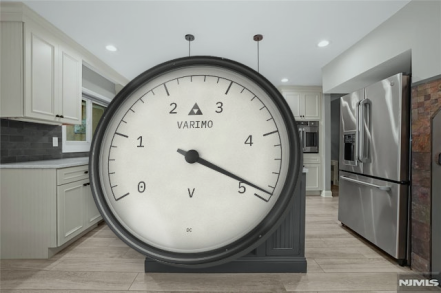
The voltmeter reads 4.9 V
